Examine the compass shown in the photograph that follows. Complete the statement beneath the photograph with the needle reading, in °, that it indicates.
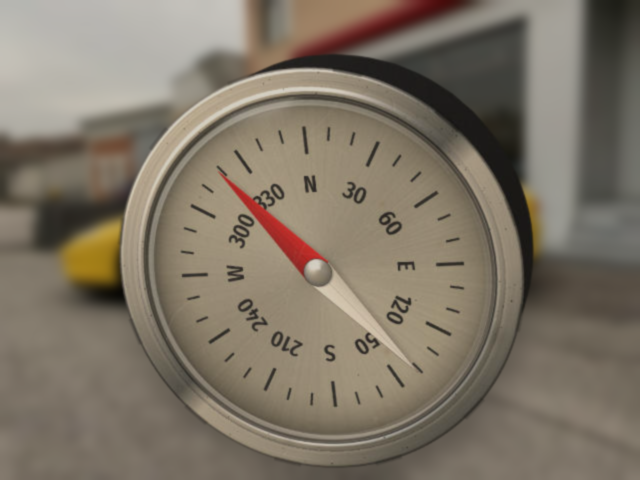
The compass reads 320 °
